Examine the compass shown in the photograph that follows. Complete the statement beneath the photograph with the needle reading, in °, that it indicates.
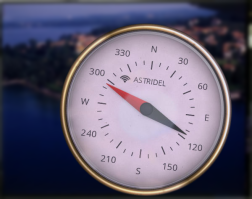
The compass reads 295 °
